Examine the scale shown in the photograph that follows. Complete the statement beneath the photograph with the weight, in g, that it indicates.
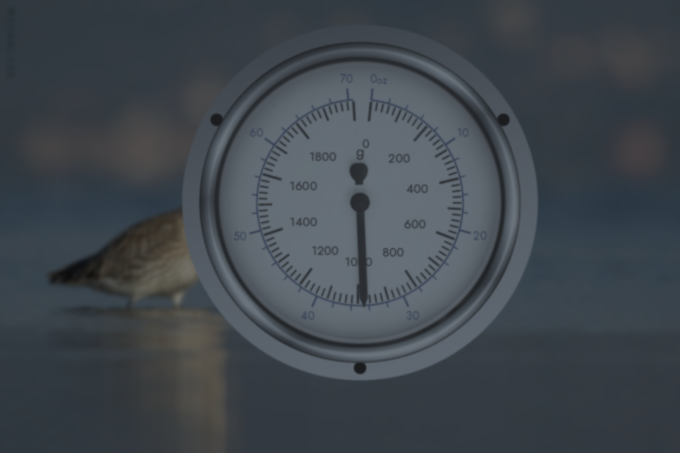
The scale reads 980 g
